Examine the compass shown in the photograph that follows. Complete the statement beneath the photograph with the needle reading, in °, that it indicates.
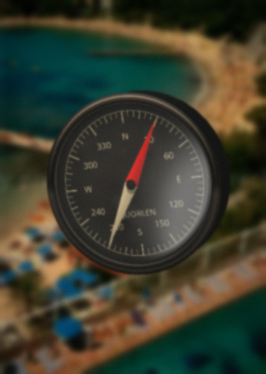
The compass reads 30 °
